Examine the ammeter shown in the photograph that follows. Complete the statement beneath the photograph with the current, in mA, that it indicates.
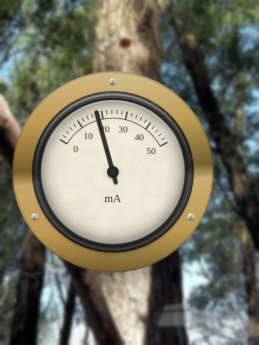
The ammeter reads 18 mA
